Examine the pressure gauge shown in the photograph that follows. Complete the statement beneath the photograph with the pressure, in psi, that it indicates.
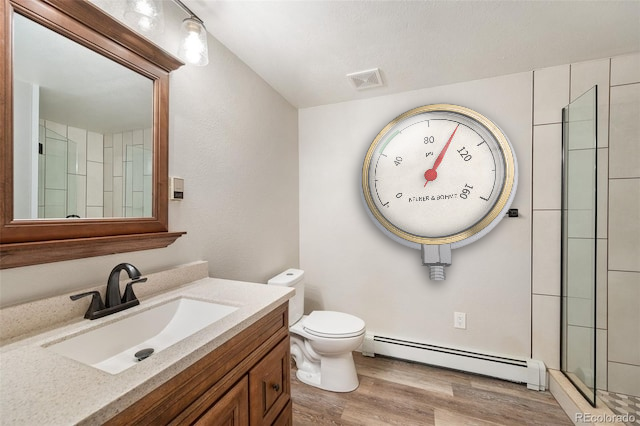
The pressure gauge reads 100 psi
